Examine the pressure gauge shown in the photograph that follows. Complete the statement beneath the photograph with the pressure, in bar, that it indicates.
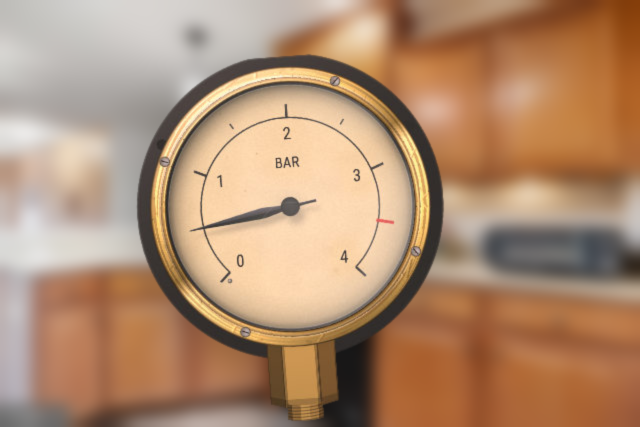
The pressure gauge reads 0.5 bar
